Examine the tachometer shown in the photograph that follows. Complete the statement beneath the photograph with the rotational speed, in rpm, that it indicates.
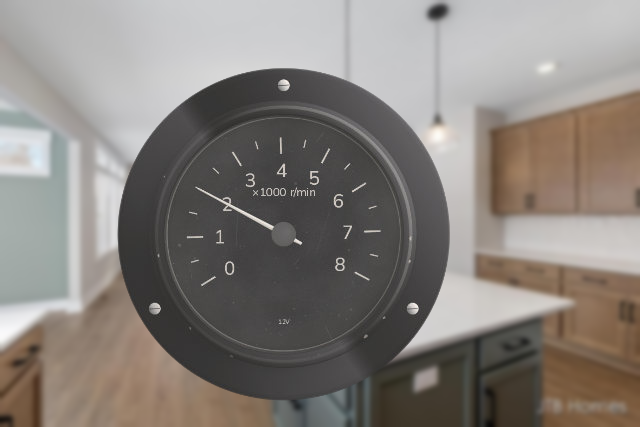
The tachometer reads 2000 rpm
